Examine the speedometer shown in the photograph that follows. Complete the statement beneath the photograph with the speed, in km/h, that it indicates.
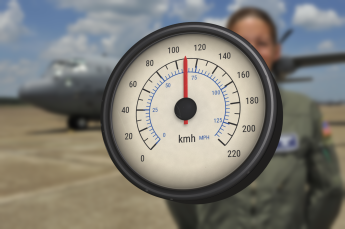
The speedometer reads 110 km/h
